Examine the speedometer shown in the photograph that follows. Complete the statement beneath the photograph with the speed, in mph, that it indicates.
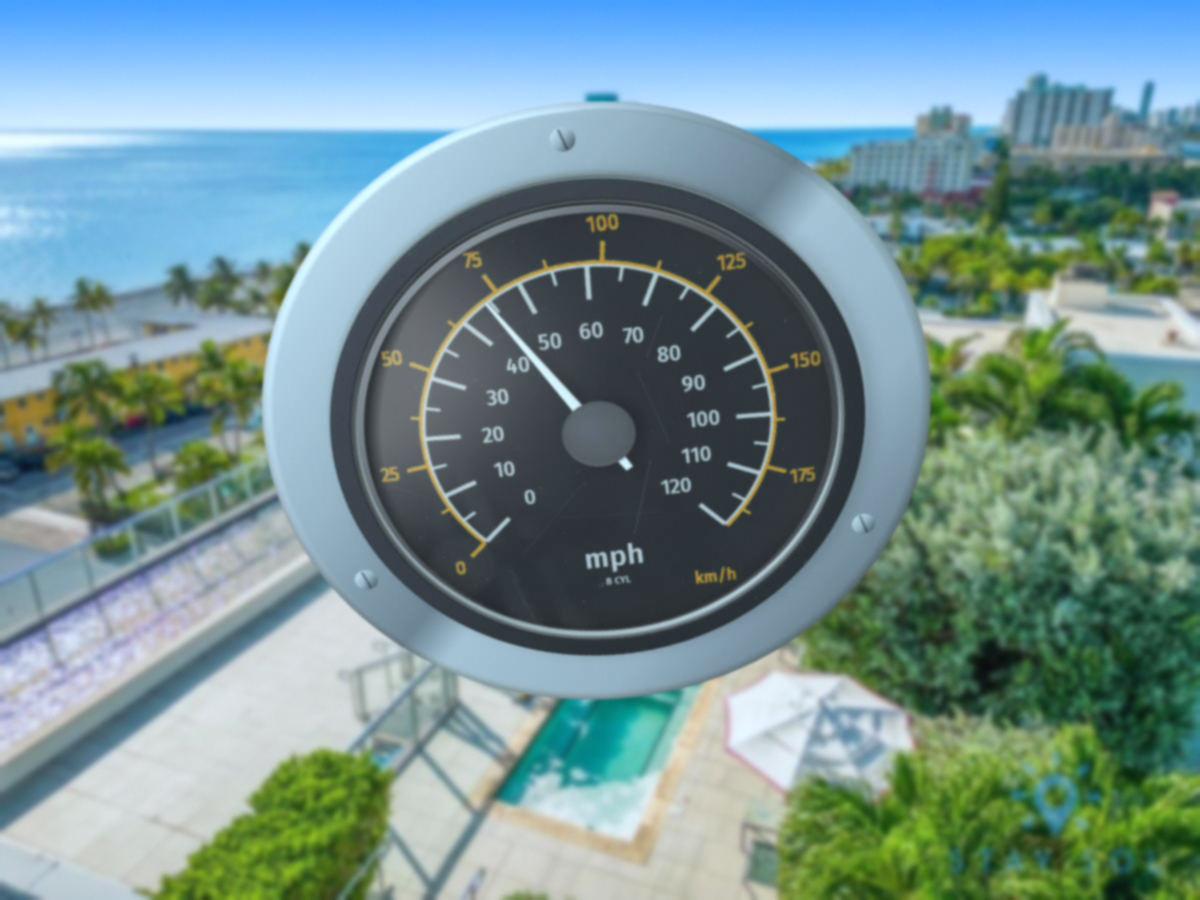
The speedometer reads 45 mph
